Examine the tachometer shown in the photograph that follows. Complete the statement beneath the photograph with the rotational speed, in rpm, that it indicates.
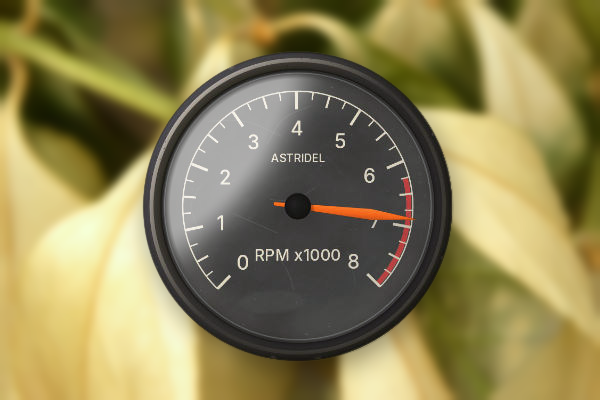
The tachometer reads 6875 rpm
